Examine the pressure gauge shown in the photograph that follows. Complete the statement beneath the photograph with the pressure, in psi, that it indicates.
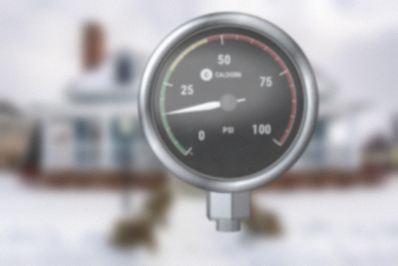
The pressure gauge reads 15 psi
